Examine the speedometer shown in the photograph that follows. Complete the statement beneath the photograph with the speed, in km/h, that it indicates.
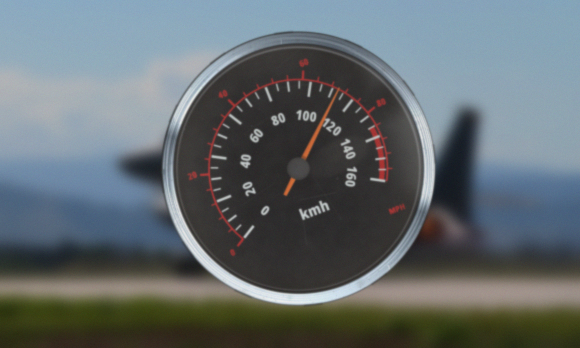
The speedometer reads 112.5 km/h
